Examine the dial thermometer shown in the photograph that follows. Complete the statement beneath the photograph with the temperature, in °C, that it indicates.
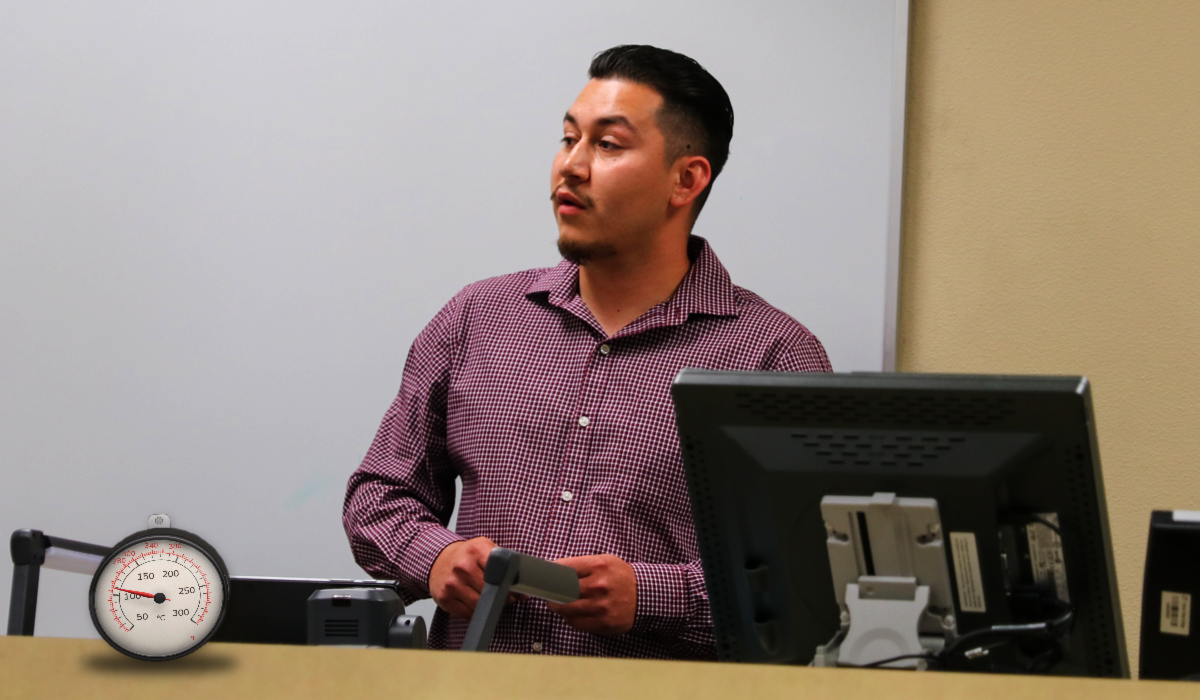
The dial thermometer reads 110 °C
